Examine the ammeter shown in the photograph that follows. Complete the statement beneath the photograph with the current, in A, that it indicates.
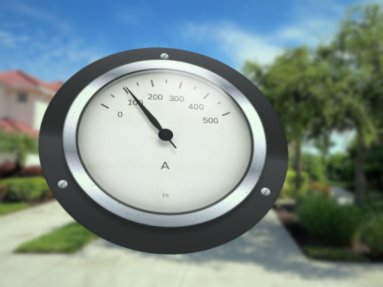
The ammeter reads 100 A
